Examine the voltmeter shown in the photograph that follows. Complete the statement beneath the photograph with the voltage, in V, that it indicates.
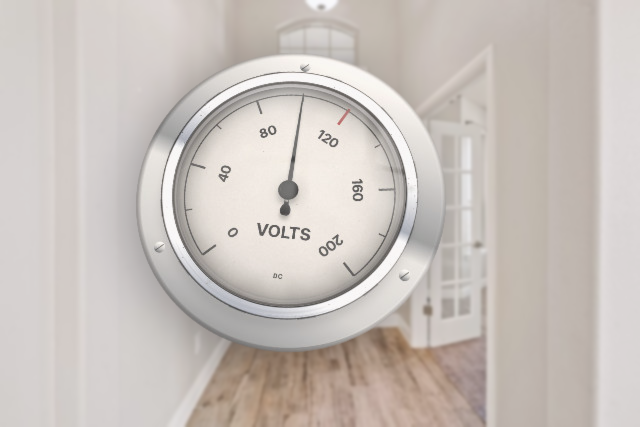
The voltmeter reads 100 V
